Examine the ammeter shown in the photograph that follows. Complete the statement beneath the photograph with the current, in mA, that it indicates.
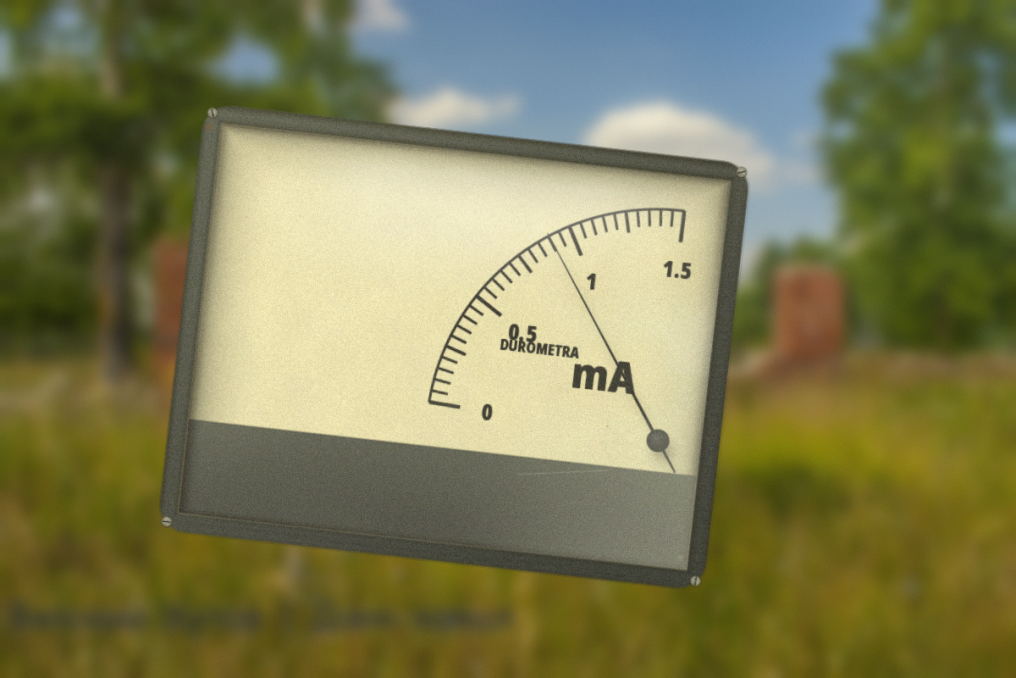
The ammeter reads 0.9 mA
